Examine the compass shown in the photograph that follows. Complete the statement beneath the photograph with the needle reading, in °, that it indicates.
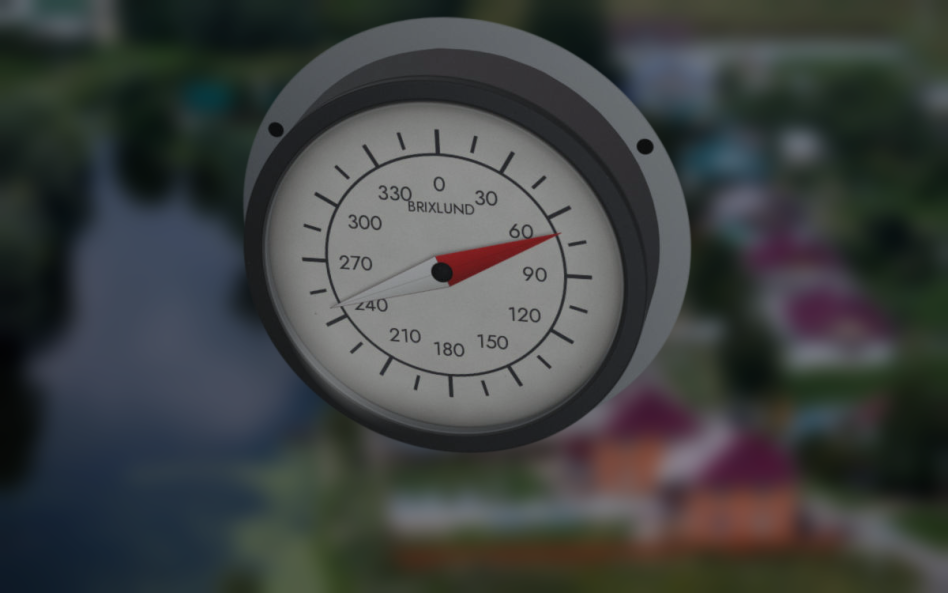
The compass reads 67.5 °
